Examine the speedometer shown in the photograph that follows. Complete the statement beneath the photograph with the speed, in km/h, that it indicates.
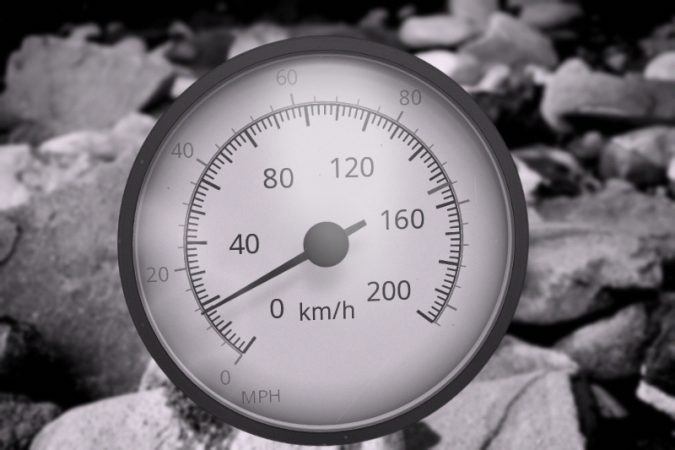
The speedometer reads 18 km/h
